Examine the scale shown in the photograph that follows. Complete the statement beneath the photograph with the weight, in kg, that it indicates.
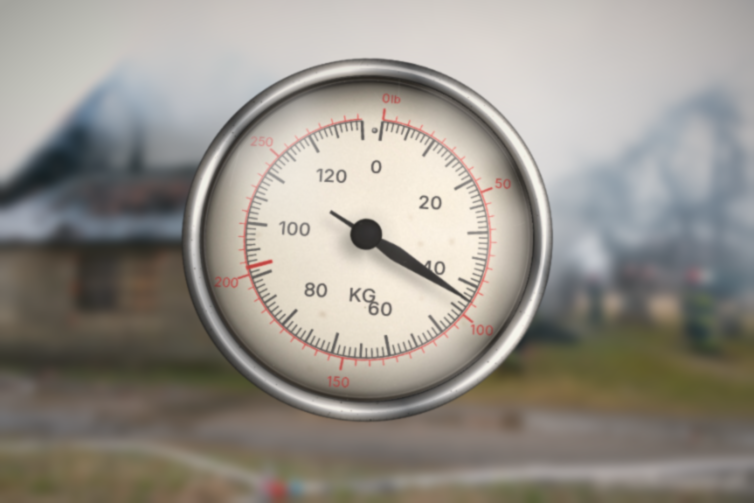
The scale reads 43 kg
